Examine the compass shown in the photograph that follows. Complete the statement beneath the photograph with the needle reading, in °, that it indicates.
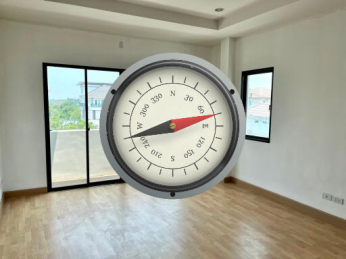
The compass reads 75 °
